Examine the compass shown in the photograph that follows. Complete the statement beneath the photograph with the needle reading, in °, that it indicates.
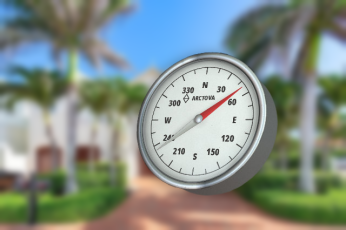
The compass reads 52.5 °
